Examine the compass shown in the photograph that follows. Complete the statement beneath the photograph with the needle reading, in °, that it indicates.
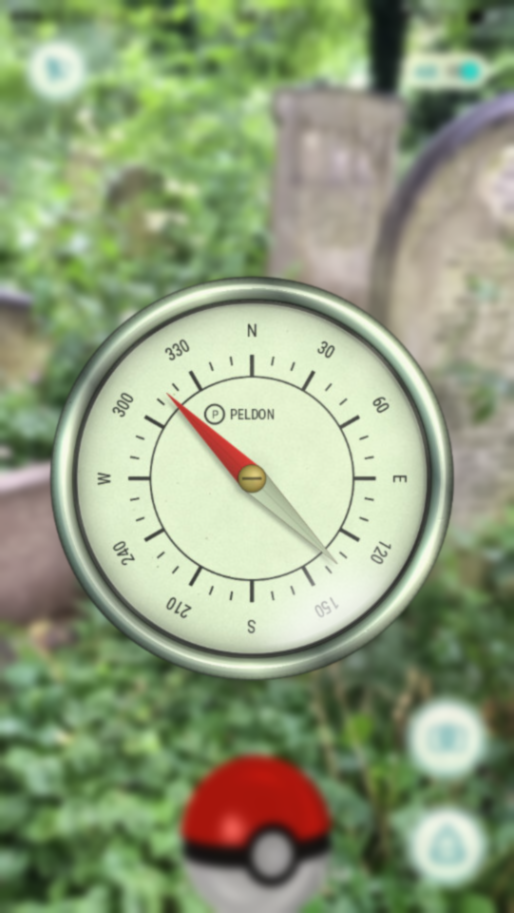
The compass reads 315 °
